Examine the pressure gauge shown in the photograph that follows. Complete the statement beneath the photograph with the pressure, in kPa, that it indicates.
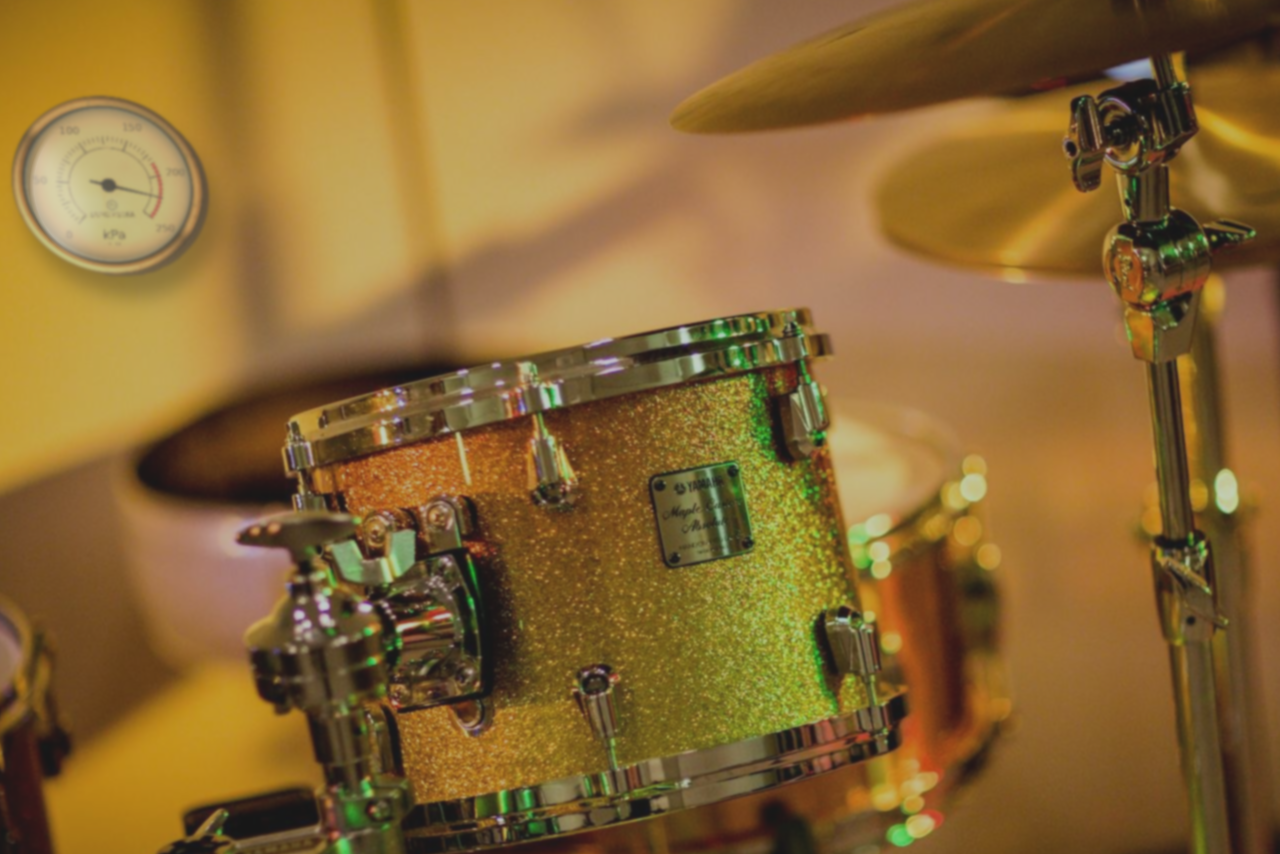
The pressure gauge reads 225 kPa
